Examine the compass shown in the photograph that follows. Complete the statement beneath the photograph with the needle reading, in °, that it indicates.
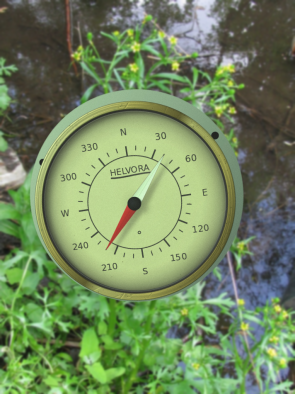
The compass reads 220 °
